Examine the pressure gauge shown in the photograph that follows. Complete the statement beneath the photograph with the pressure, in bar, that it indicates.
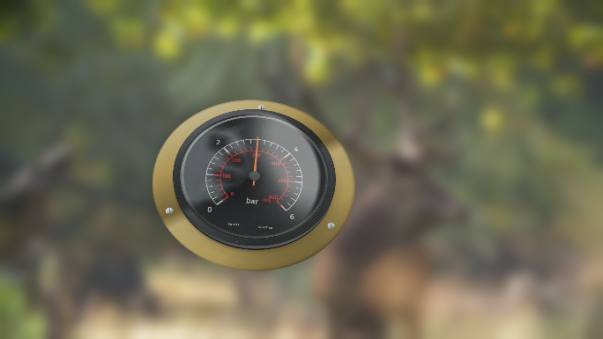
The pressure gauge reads 3 bar
